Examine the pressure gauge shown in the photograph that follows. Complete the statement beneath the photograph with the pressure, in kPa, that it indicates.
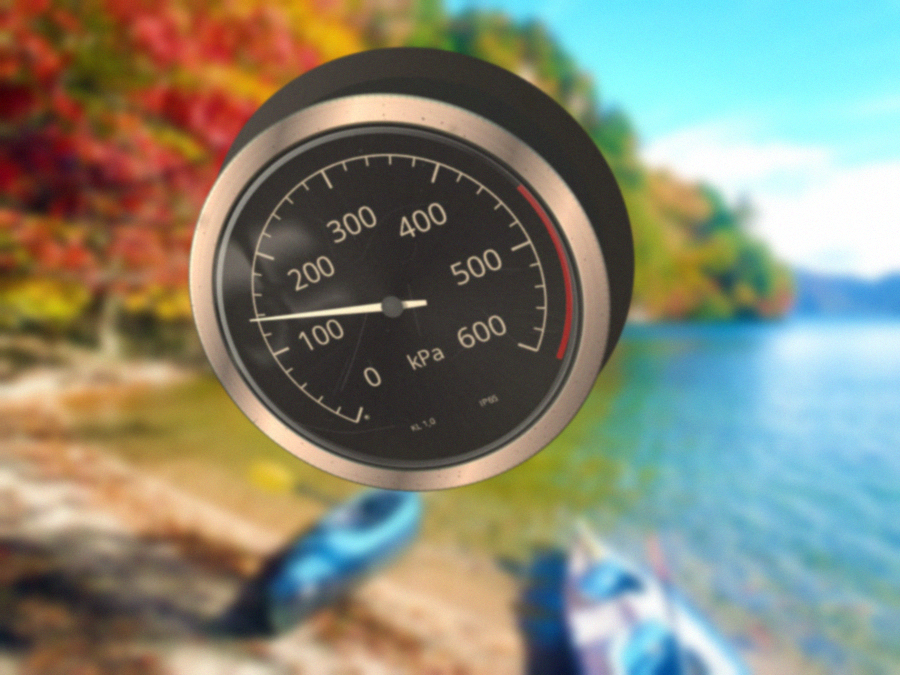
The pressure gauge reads 140 kPa
